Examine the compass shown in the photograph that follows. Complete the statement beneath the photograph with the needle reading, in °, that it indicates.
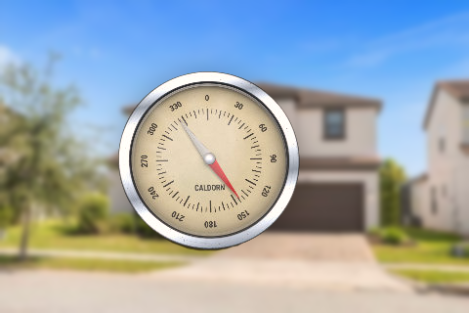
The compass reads 145 °
